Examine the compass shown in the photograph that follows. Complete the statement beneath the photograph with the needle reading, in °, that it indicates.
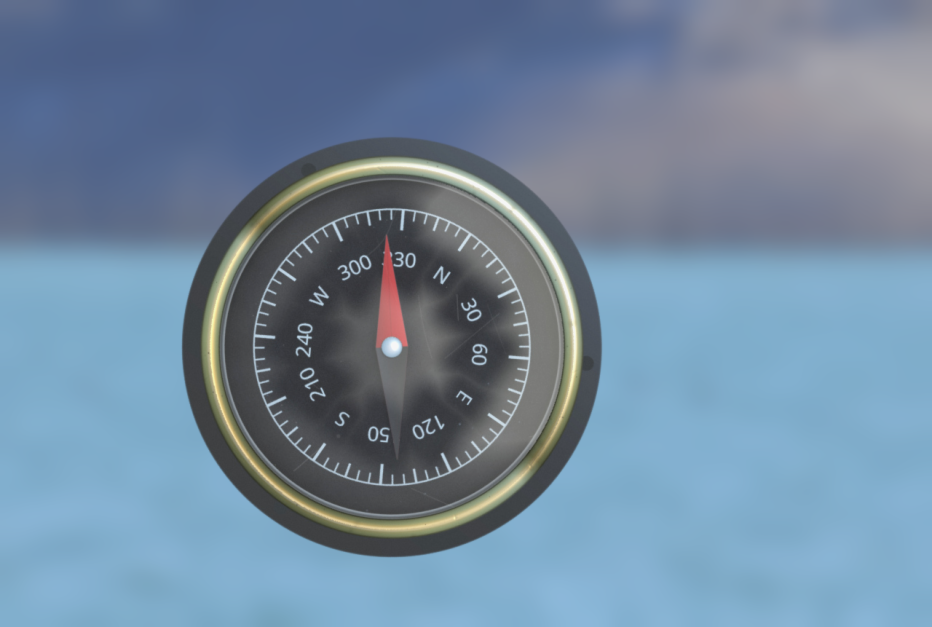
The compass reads 322.5 °
